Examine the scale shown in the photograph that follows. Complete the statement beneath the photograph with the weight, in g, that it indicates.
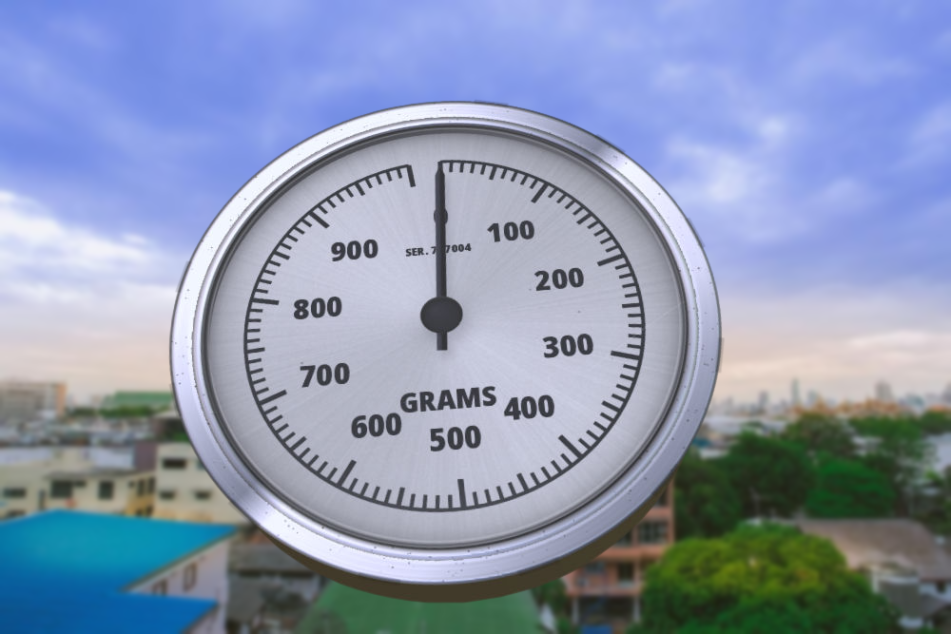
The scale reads 0 g
